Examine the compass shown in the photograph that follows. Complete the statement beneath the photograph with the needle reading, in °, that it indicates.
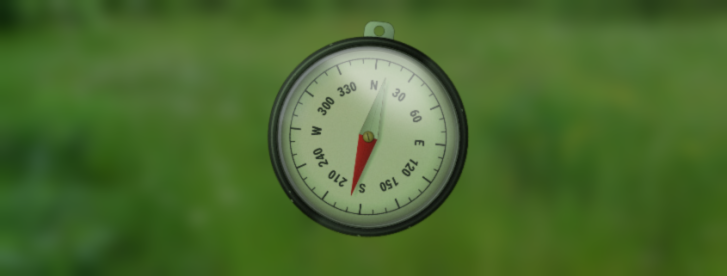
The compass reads 190 °
